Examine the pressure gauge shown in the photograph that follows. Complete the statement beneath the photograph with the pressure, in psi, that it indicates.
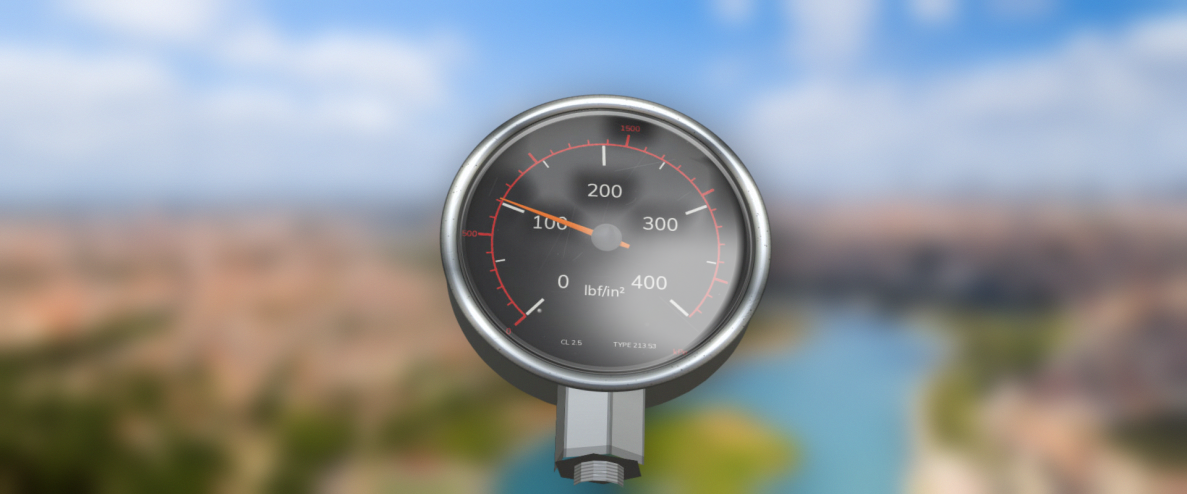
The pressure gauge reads 100 psi
